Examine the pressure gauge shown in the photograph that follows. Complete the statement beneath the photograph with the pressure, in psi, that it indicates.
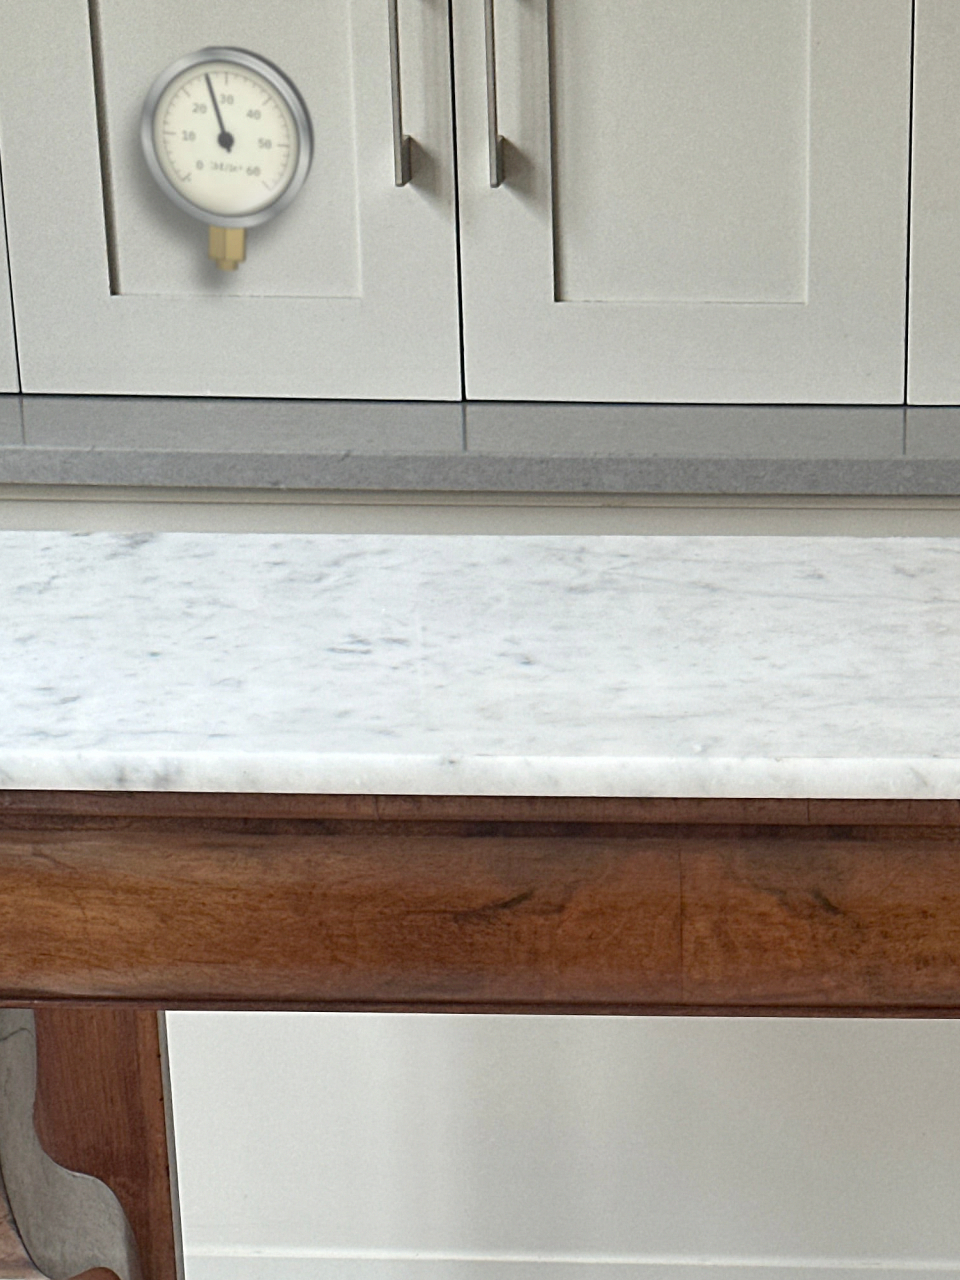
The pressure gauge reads 26 psi
